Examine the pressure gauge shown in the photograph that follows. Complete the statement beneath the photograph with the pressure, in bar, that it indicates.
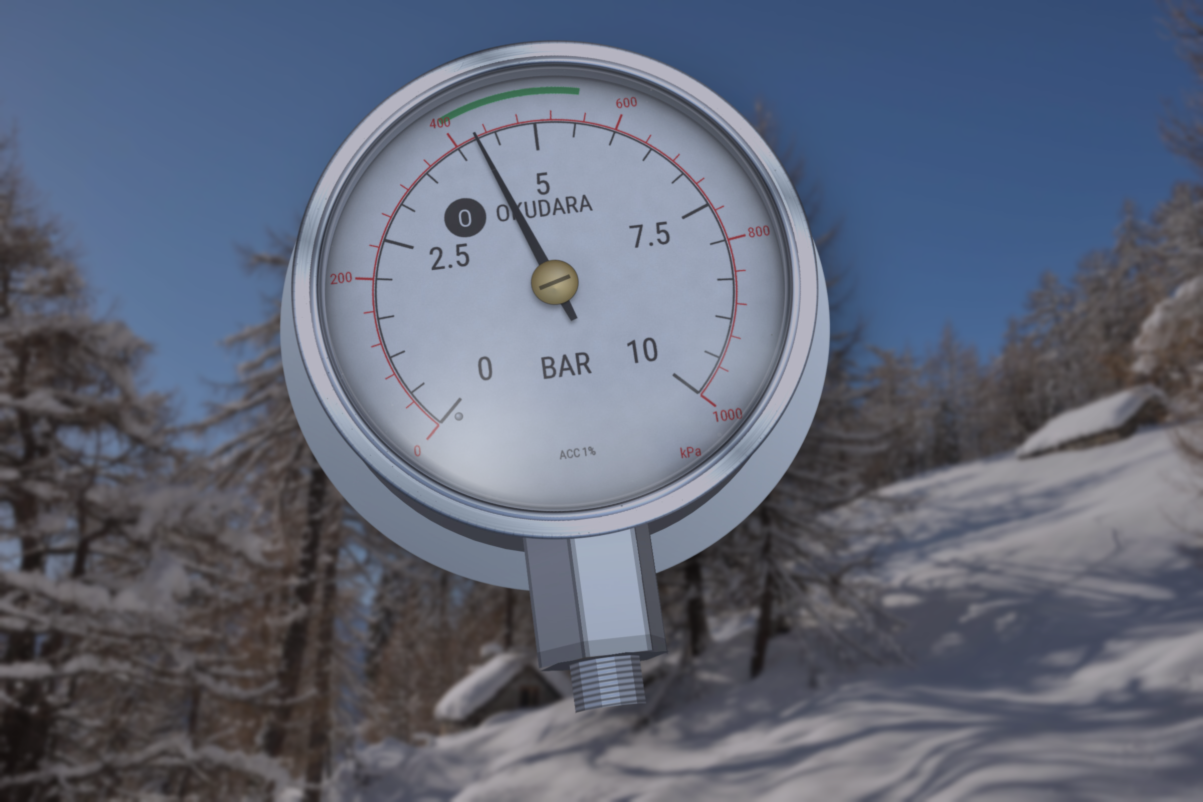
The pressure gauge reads 4.25 bar
